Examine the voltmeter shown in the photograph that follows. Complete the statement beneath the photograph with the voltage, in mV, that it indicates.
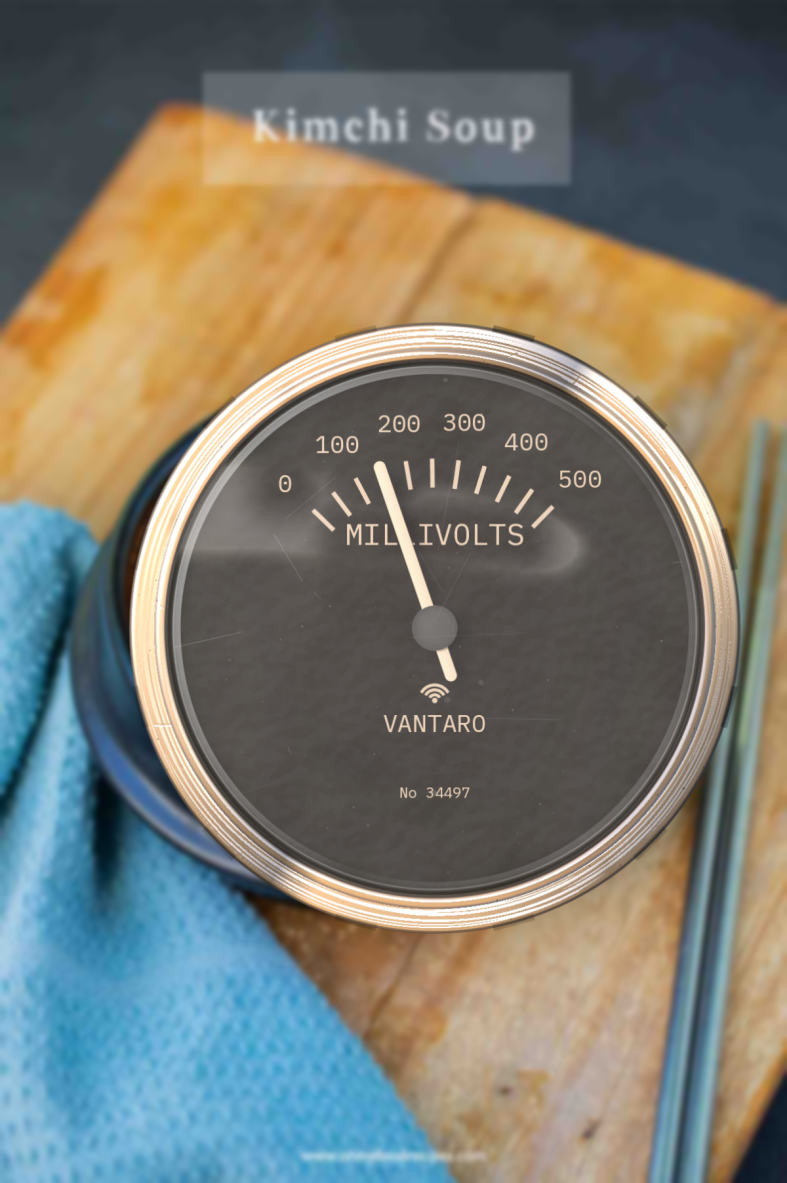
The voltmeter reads 150 mV
